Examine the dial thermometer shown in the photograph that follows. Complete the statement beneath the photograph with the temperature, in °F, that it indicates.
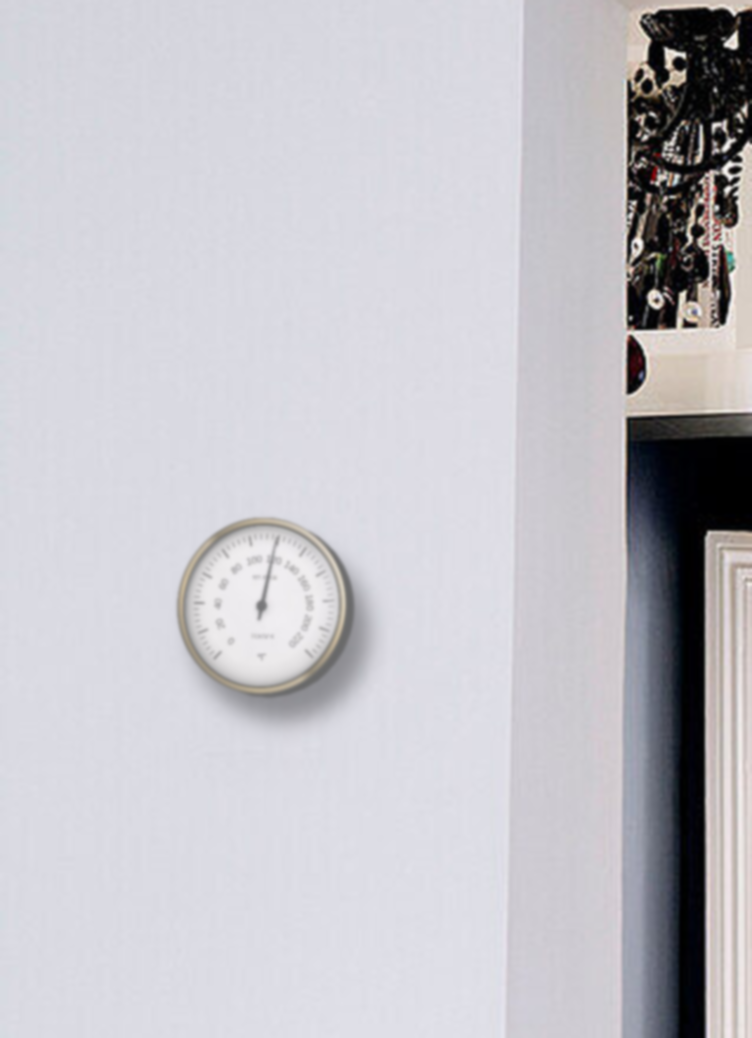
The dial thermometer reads 120 °F
